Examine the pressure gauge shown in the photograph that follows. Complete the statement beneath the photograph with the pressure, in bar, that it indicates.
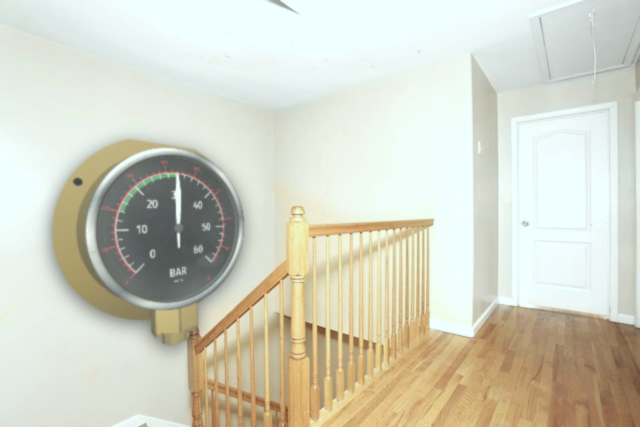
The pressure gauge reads 30 bar
